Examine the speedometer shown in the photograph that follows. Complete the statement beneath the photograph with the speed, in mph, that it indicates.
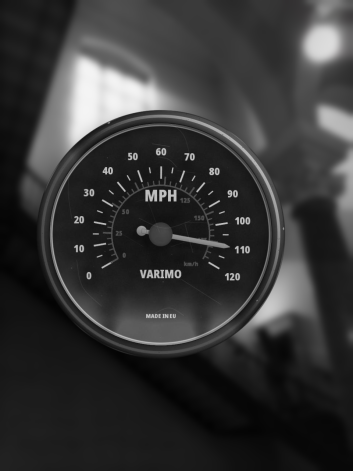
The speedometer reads 110 mph
